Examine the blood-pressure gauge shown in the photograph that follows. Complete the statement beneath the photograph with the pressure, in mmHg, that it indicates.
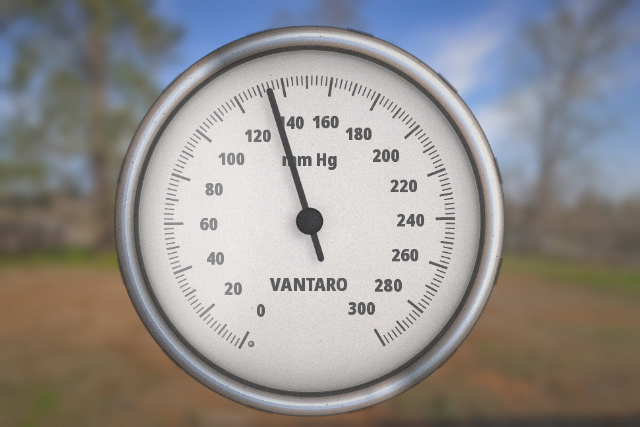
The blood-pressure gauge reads 134 mmHg
